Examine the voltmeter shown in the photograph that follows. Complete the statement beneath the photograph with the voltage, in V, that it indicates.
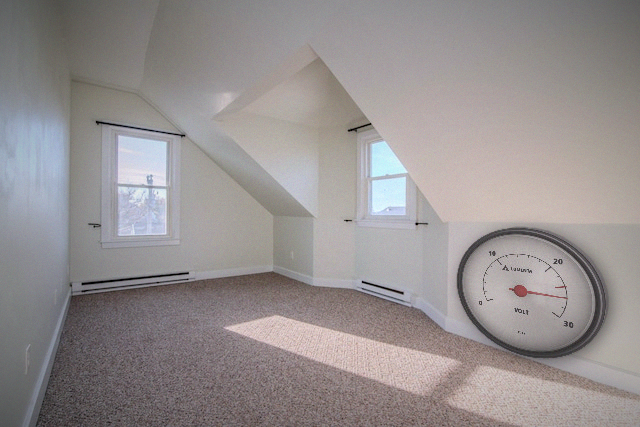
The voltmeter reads 26 V
